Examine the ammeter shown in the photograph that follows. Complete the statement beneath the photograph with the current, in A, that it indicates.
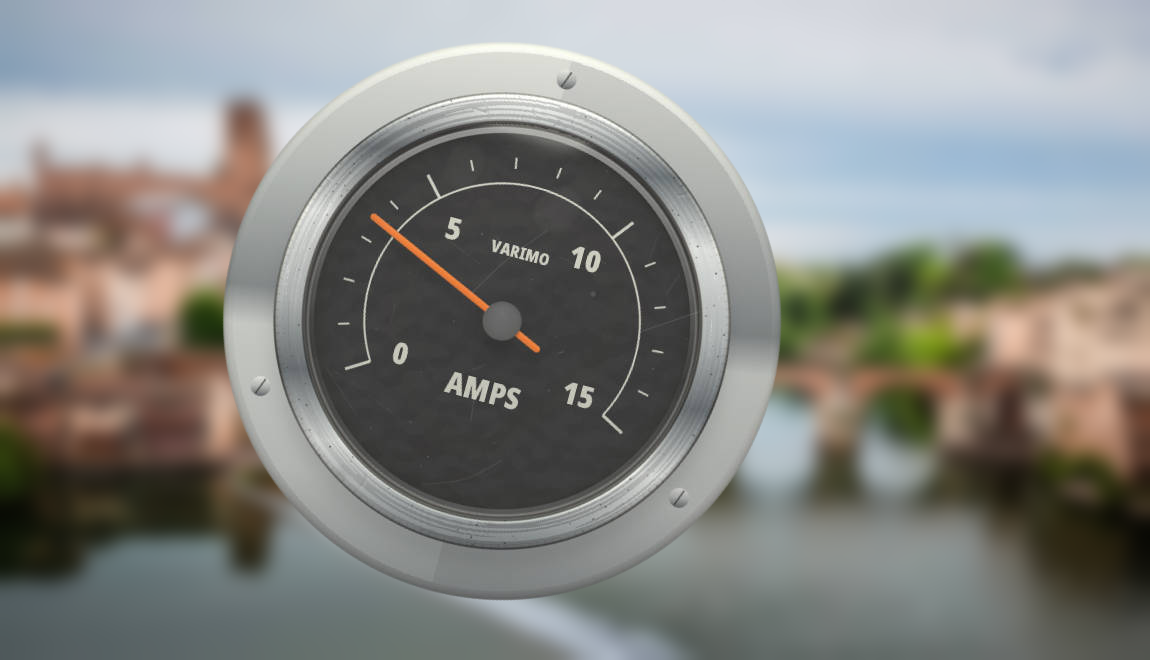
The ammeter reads 3.5 A
